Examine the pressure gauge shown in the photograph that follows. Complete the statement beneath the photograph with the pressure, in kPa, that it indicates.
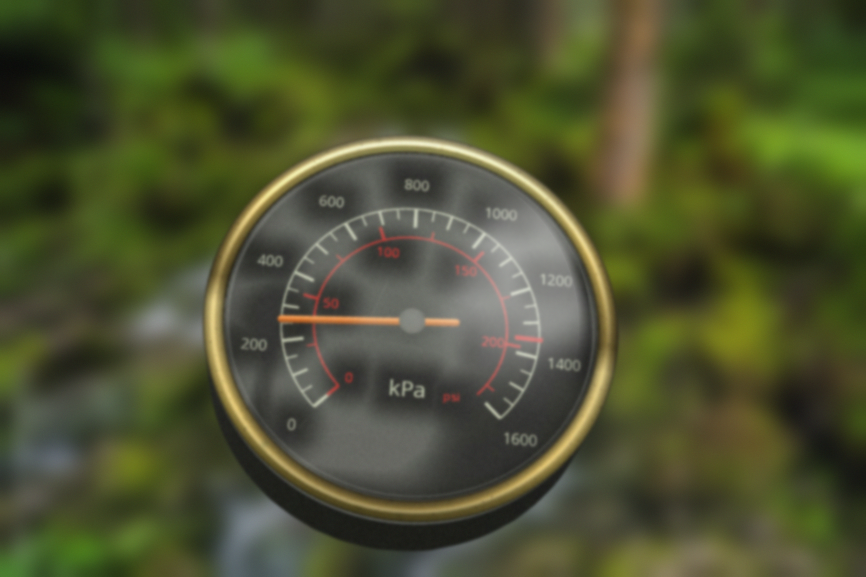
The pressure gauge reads 250 kPa
